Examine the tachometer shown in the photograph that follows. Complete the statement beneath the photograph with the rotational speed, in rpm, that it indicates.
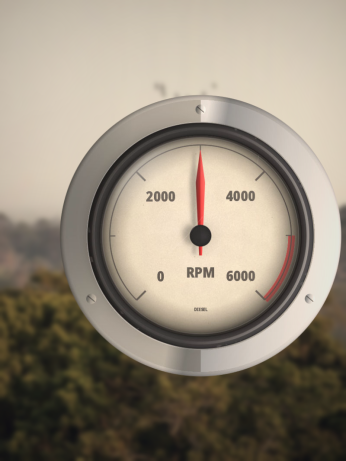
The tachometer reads 3000 rpm
